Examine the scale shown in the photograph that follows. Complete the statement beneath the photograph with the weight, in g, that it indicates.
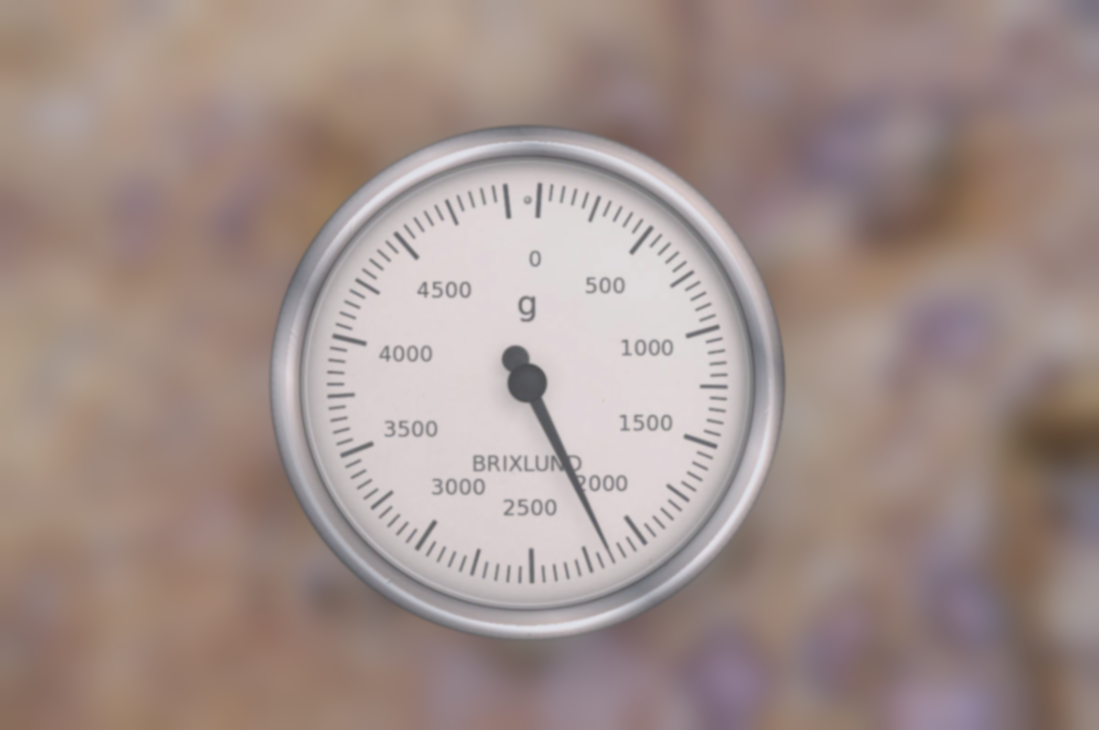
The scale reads 2150 g
